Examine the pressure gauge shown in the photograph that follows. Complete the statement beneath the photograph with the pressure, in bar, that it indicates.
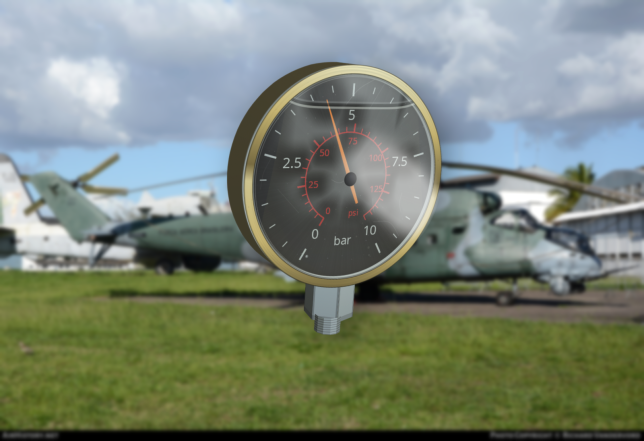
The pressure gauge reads 4.25 bar
